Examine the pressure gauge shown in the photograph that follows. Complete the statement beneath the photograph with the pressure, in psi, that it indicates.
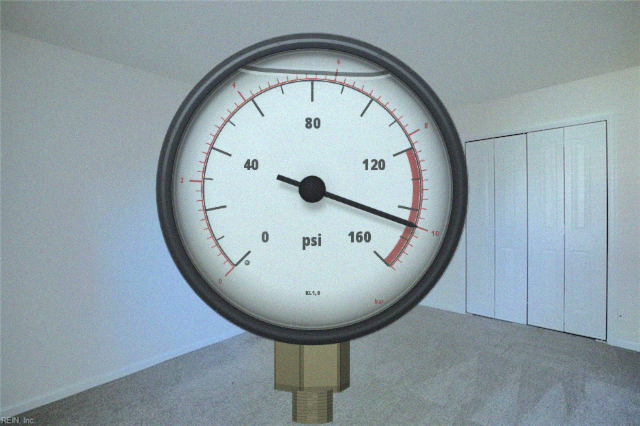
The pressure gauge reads 145 psi
